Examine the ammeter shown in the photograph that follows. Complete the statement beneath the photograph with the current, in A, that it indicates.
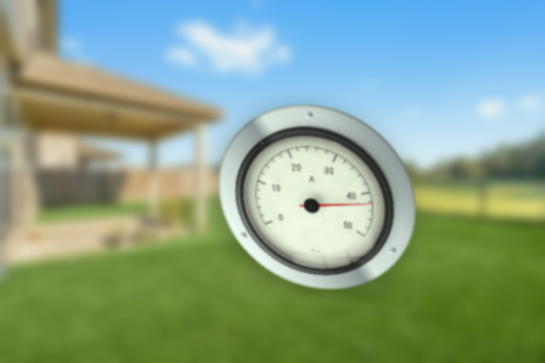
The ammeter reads 42 A
